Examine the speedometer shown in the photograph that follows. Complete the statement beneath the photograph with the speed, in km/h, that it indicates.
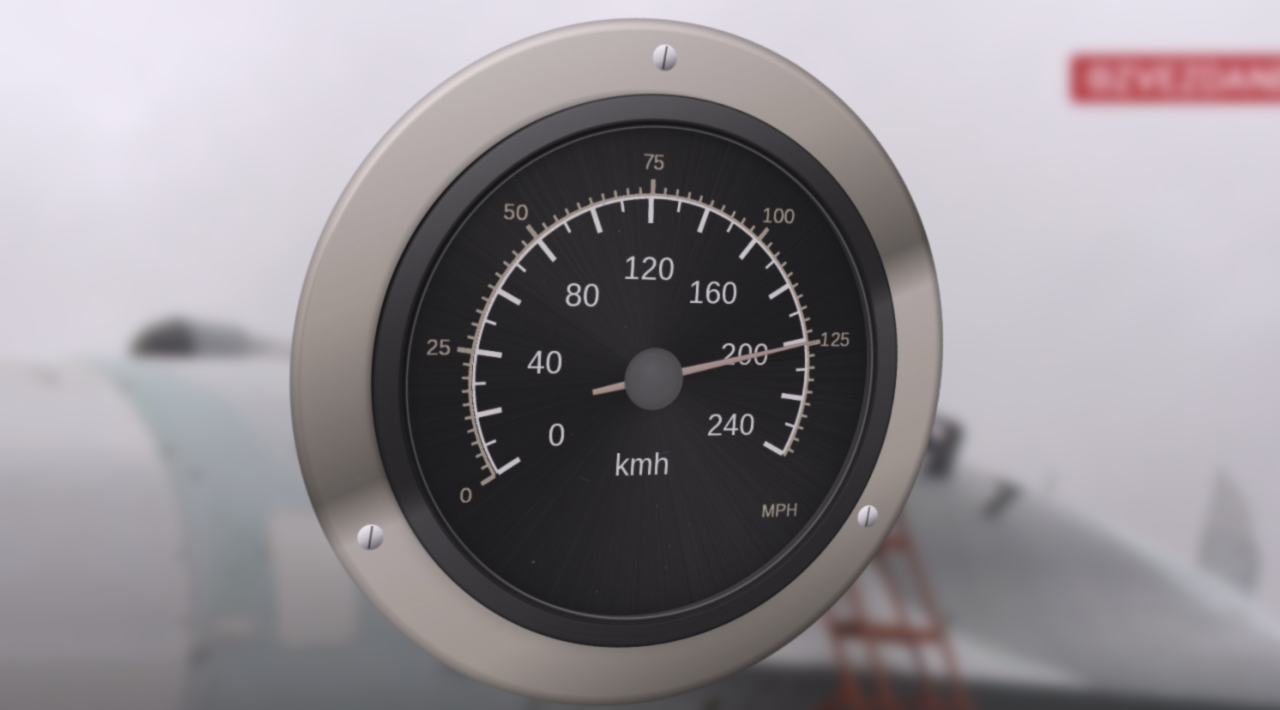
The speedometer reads 200 km/h
